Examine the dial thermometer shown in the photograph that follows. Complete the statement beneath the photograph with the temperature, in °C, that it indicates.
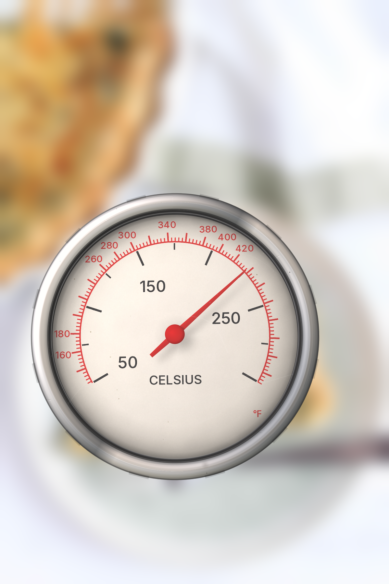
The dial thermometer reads 225 °C
